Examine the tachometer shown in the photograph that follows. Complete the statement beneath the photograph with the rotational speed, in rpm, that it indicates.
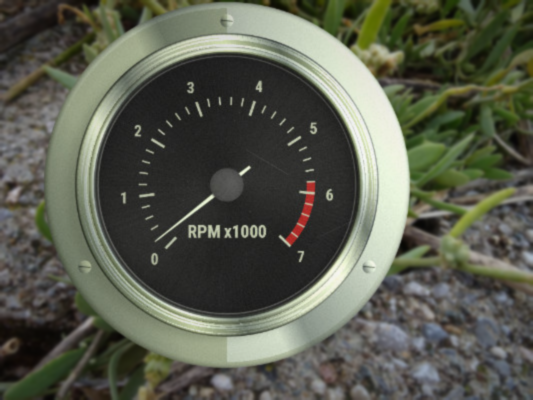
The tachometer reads 200 rpm
